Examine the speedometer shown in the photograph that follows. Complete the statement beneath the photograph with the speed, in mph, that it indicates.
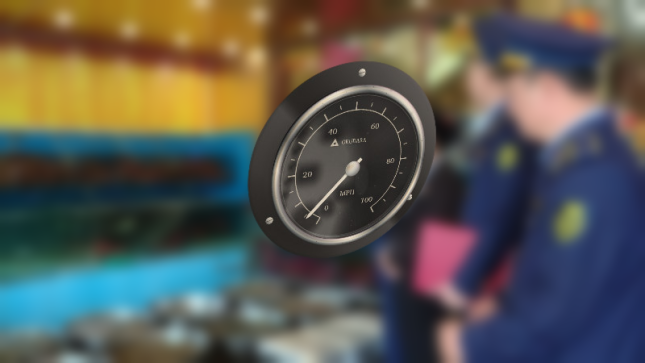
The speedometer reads 5 mph
